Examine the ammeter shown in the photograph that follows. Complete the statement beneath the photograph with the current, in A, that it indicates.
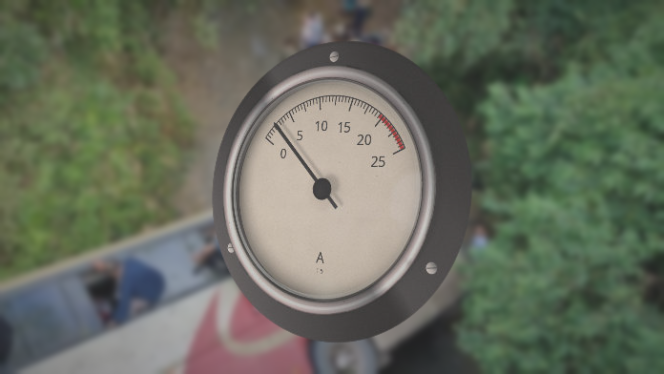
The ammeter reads 2.5 A
